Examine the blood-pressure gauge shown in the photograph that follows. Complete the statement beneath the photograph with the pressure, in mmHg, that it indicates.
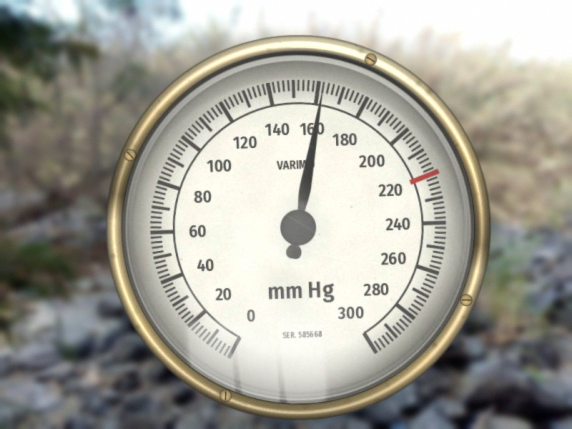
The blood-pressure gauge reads 162 mmHg
